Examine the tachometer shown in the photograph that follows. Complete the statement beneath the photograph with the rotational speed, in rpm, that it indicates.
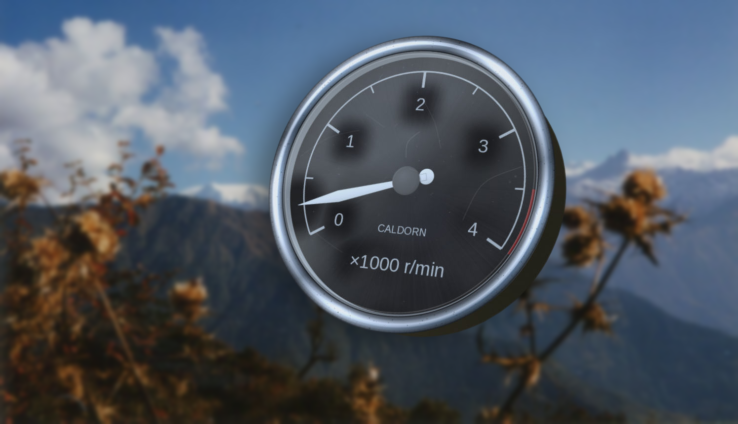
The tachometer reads 250 rpm
